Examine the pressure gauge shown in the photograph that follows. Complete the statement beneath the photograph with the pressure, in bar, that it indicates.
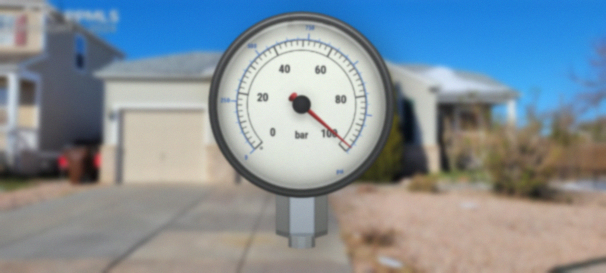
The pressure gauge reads 98 bar
